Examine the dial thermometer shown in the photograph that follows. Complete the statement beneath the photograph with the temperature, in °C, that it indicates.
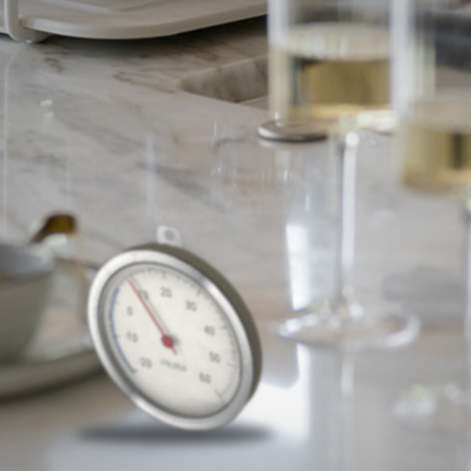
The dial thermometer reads 10 °C
